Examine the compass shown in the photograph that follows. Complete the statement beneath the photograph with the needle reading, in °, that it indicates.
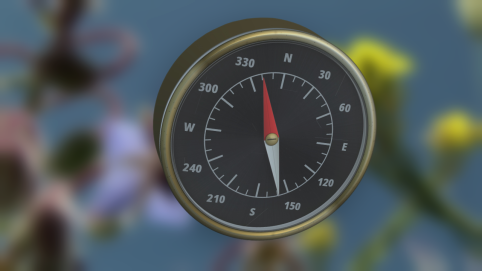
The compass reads 340 °
